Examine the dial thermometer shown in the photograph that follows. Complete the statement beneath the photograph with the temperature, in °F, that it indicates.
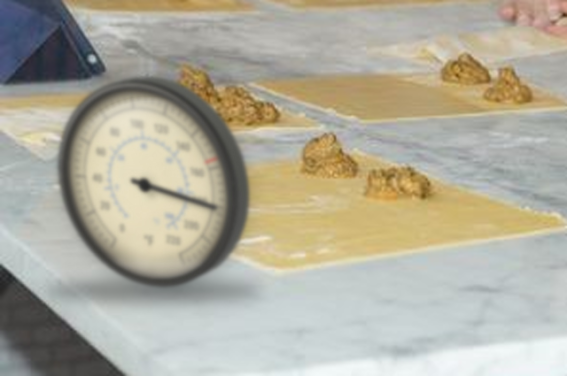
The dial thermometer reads 180 °F
